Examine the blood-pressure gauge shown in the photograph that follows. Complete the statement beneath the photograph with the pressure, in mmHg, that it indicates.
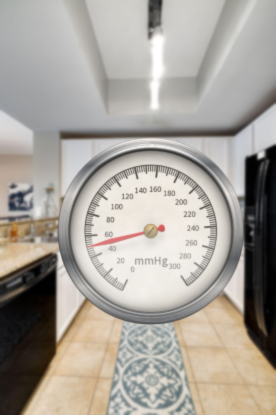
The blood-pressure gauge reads 50 mmHg
